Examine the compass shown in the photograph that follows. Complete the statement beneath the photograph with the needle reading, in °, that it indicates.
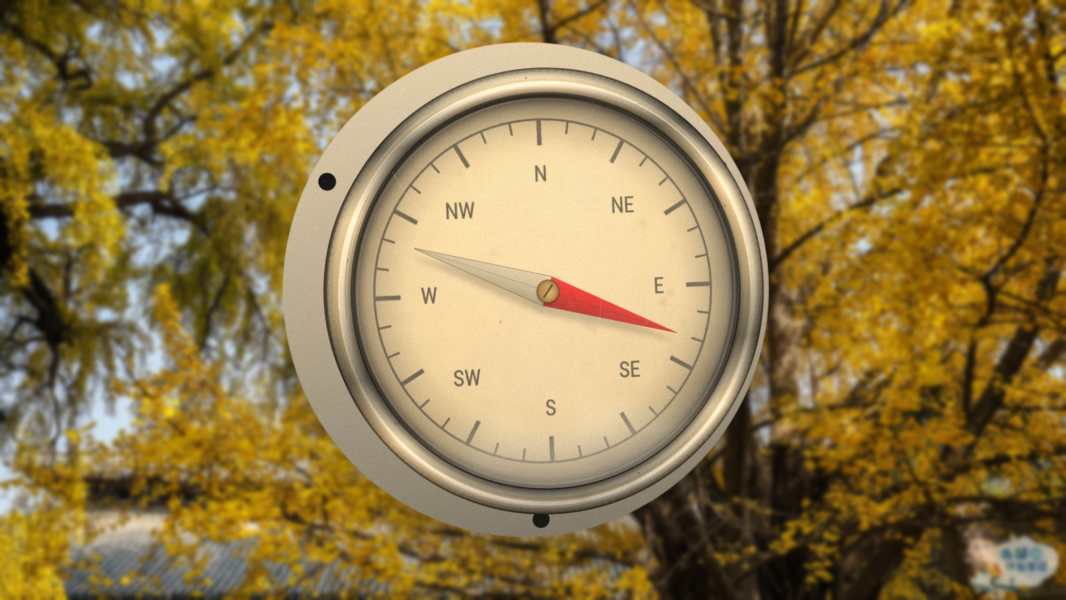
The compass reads 110 °
